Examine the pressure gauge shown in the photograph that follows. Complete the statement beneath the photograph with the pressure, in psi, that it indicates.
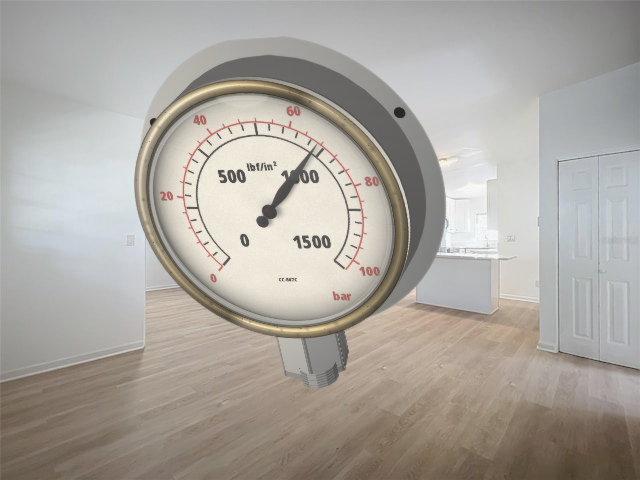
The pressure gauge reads 975 psi
